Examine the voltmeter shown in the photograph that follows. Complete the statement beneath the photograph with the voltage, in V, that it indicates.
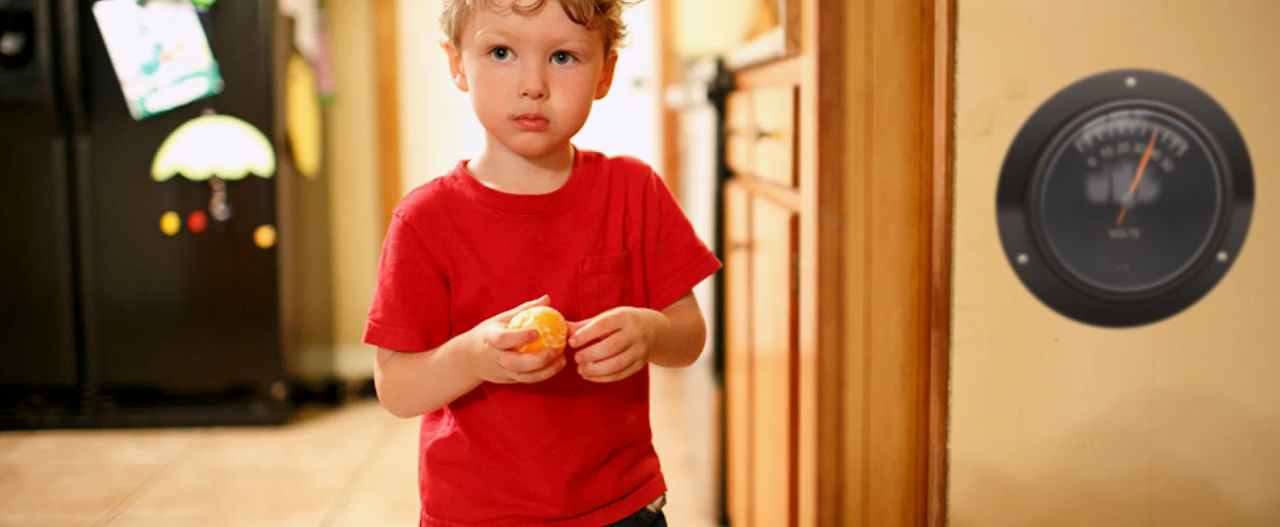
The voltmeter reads 35 V
